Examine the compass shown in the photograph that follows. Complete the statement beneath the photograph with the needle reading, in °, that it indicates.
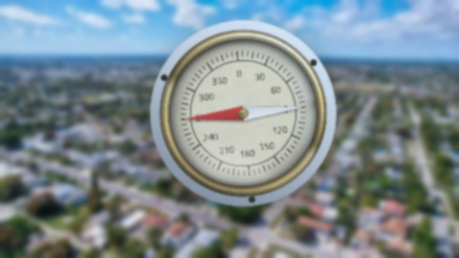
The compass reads 270 °
